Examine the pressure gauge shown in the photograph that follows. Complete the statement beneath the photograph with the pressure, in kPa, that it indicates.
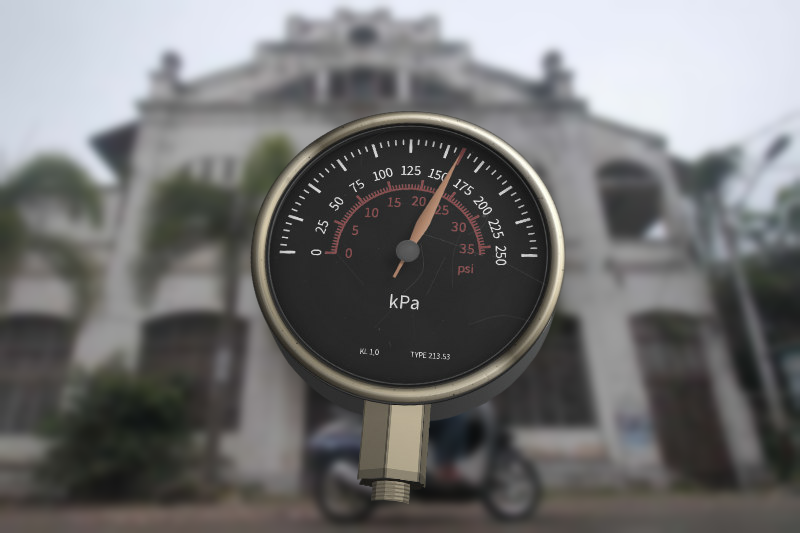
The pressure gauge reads 160 kPa
